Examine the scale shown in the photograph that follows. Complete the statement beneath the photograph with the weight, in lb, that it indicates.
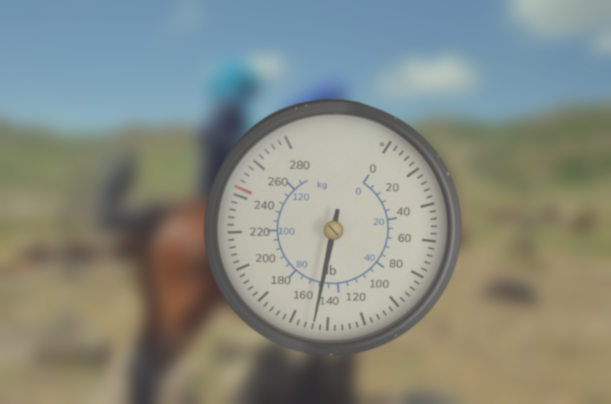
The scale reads 148 lb
